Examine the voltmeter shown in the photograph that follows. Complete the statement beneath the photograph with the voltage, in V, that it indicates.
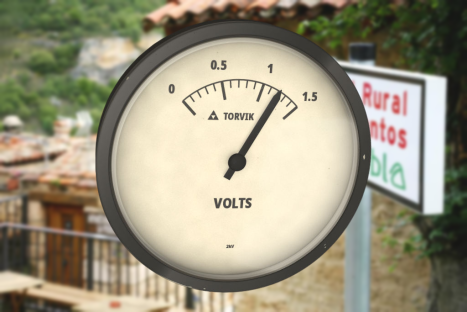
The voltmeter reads 1.2 V
